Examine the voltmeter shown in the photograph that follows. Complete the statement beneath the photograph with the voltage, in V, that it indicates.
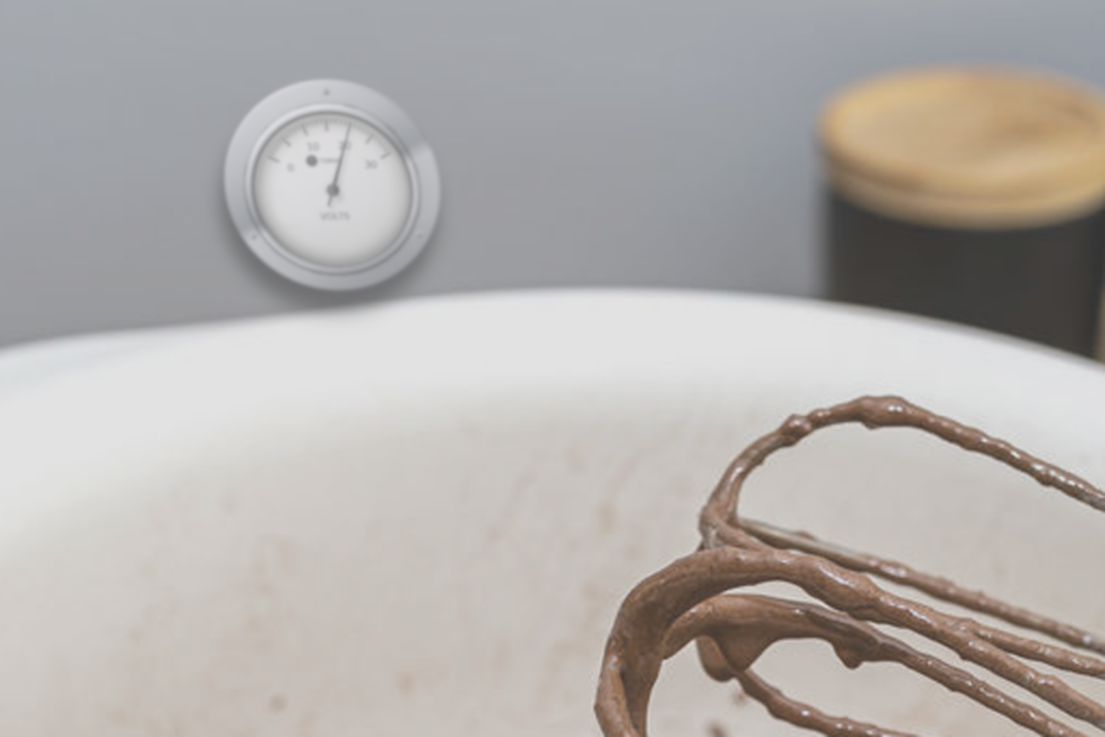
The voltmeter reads 20 V
